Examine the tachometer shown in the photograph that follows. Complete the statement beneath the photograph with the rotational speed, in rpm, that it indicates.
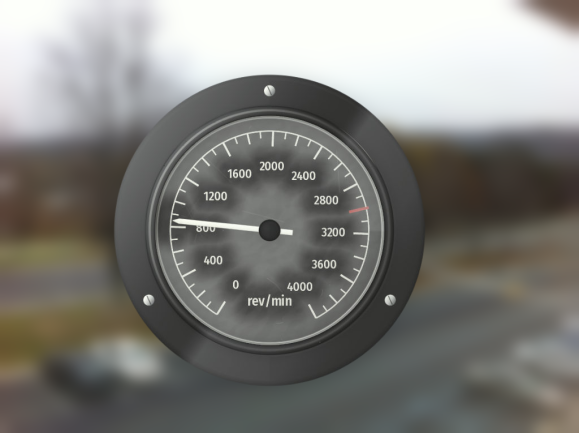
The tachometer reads 850 rpm
